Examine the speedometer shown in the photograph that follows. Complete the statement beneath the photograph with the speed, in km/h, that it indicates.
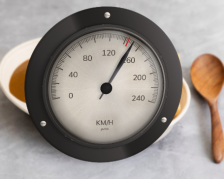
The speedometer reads 150 km/h
